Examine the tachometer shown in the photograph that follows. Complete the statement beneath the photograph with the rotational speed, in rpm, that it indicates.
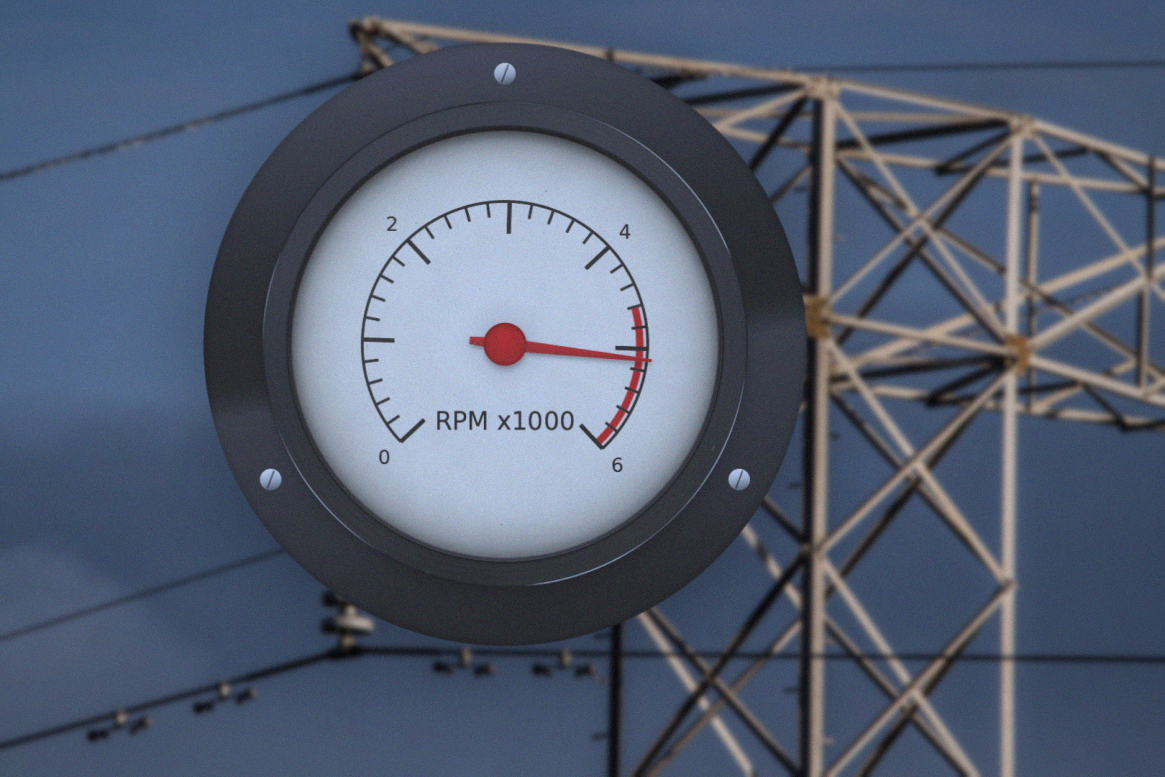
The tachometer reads 5100 rpm
